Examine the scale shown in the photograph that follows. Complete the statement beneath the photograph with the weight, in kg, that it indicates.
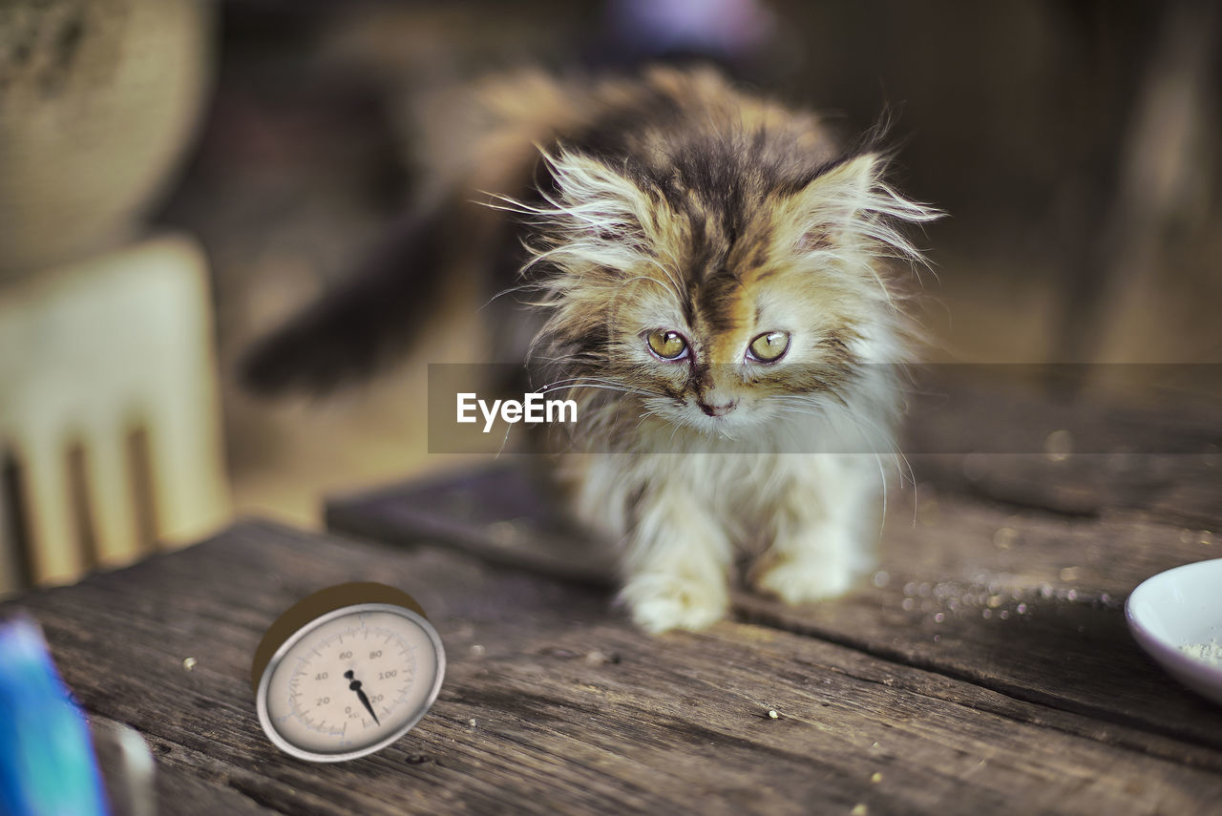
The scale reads 125 kg
